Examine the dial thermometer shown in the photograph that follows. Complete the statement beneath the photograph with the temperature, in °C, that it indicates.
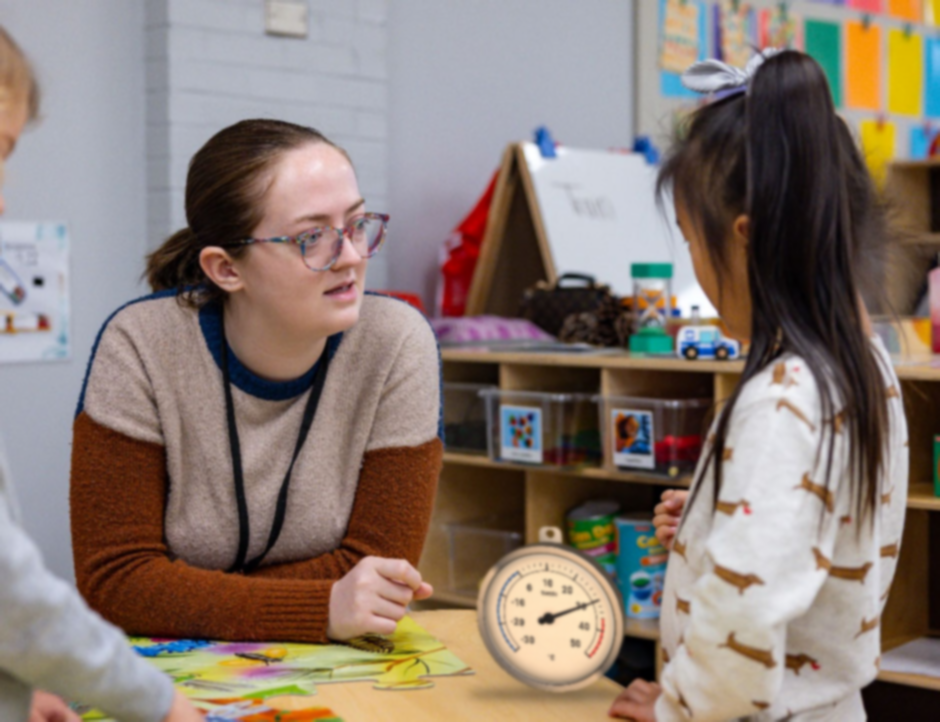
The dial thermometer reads 30 °C
